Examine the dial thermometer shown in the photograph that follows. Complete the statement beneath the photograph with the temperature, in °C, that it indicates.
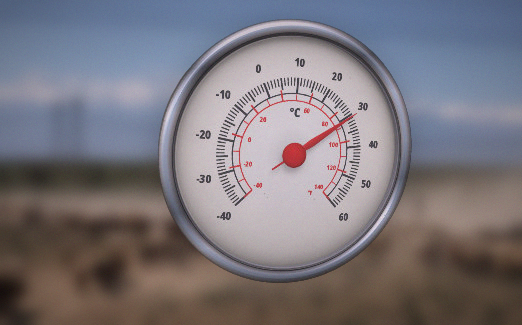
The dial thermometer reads 30 °C
